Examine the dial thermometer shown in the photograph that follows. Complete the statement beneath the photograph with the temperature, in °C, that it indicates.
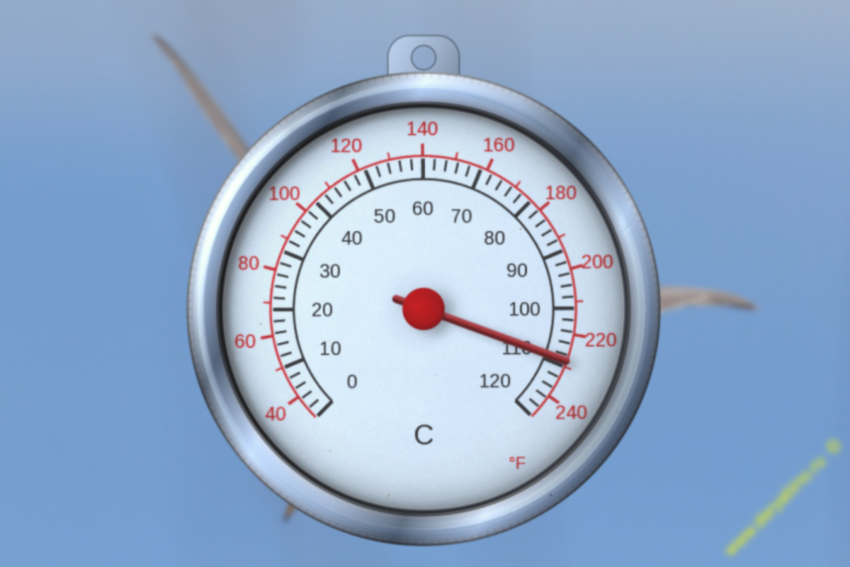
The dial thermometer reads 109 °C
